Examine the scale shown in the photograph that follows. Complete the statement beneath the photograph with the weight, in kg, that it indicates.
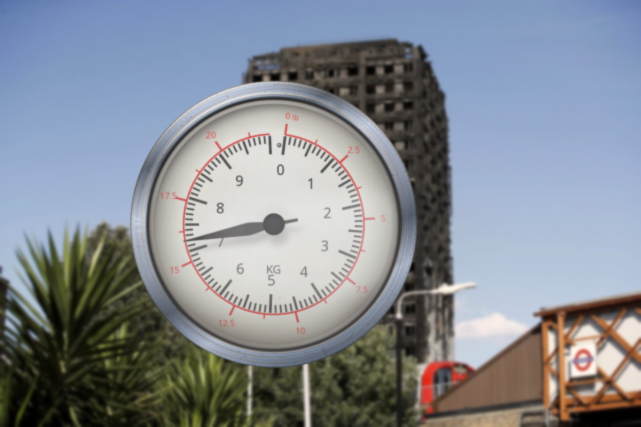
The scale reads 7.2 kg
